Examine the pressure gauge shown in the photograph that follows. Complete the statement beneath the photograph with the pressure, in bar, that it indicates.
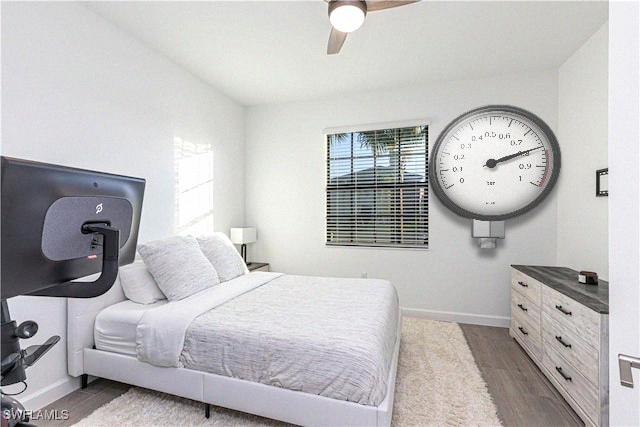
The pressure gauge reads 0.8 bar
